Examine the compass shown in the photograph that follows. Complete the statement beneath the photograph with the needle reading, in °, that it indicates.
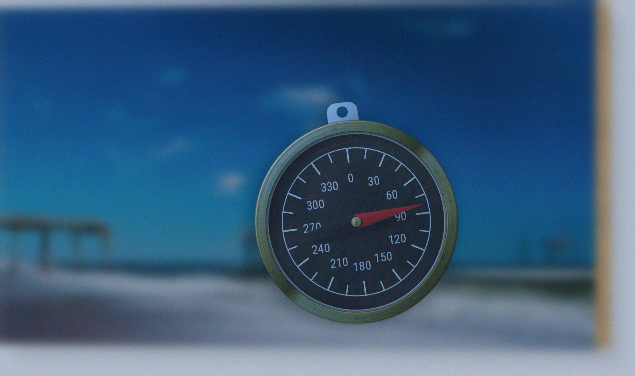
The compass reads 82.5 °
